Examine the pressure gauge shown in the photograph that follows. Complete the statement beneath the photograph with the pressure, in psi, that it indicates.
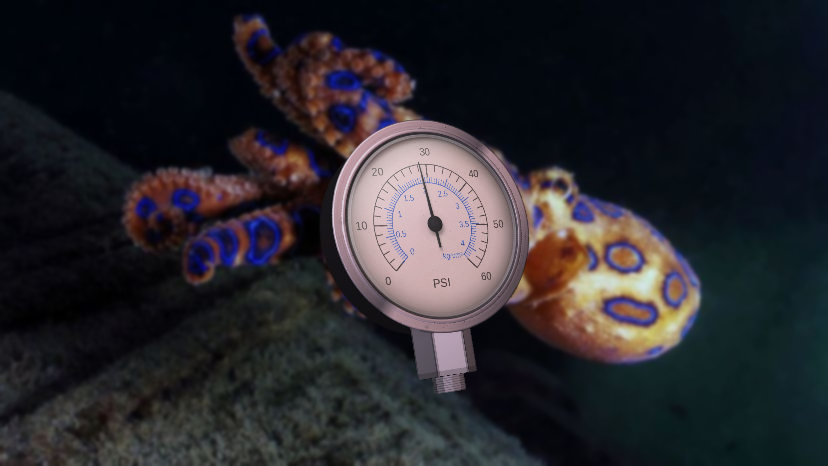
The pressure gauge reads 28 psi
